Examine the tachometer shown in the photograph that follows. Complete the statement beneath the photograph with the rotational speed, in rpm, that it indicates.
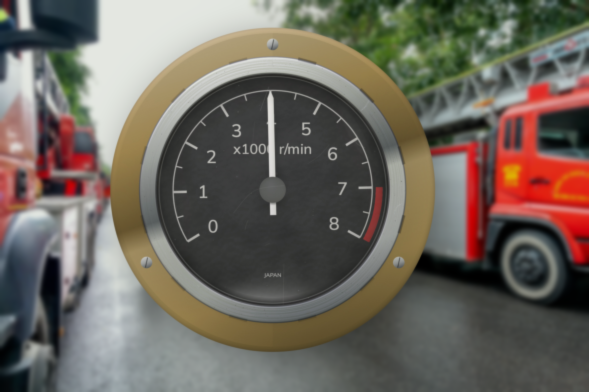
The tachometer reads 4000 rpm
